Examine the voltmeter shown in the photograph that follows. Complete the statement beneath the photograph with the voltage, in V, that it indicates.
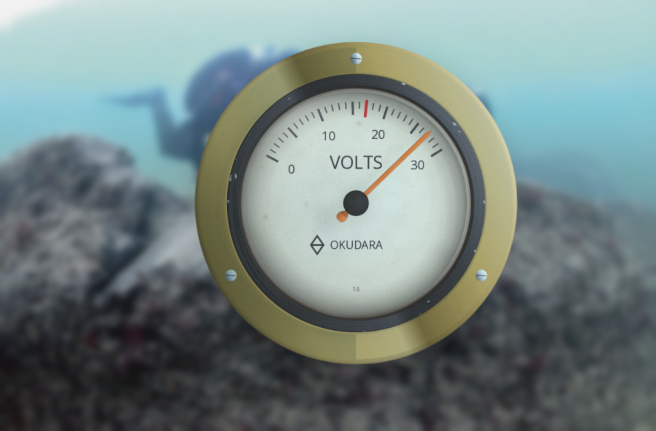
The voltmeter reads 27 V
